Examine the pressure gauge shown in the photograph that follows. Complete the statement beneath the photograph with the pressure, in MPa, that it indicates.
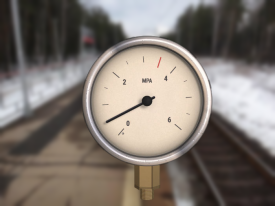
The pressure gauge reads 0.5 MPa
